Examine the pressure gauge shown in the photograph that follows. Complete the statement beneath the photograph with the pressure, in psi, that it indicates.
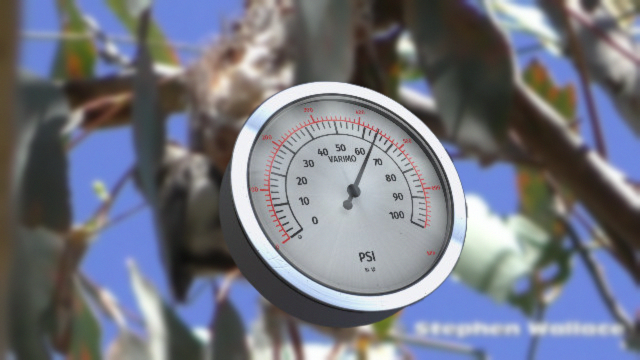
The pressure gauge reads 64 psi
